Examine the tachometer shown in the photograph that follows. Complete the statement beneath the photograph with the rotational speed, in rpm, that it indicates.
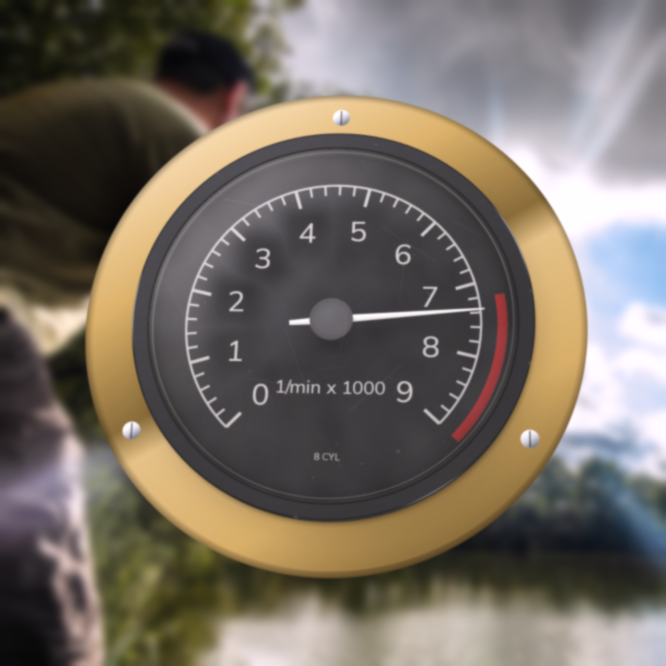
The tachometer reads 7400 rpm
